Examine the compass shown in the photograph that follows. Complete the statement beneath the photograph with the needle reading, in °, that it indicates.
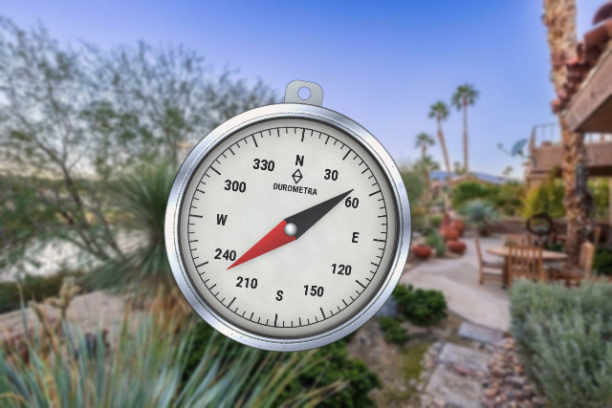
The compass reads 230 °
